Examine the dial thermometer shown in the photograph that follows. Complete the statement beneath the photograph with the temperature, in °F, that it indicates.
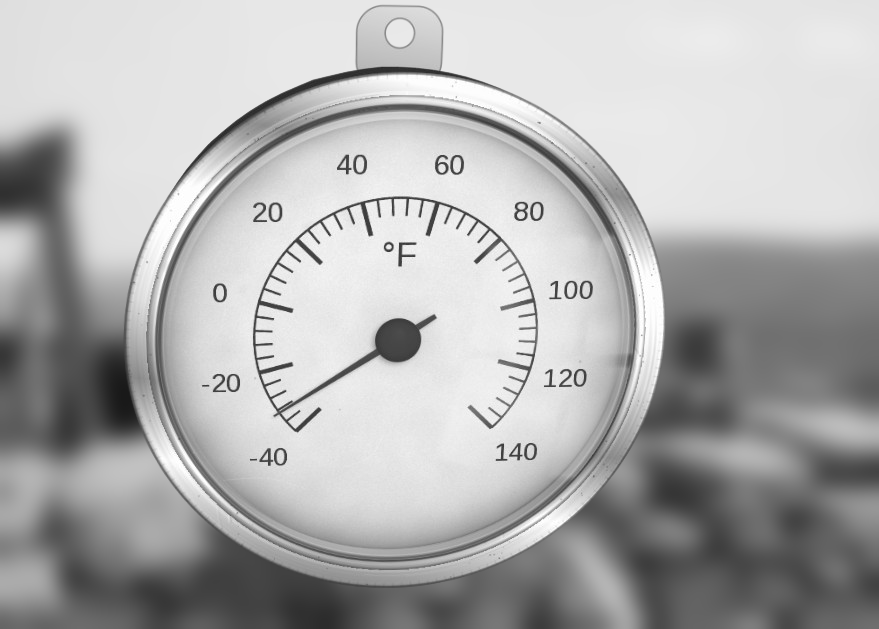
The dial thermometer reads -32 °F
